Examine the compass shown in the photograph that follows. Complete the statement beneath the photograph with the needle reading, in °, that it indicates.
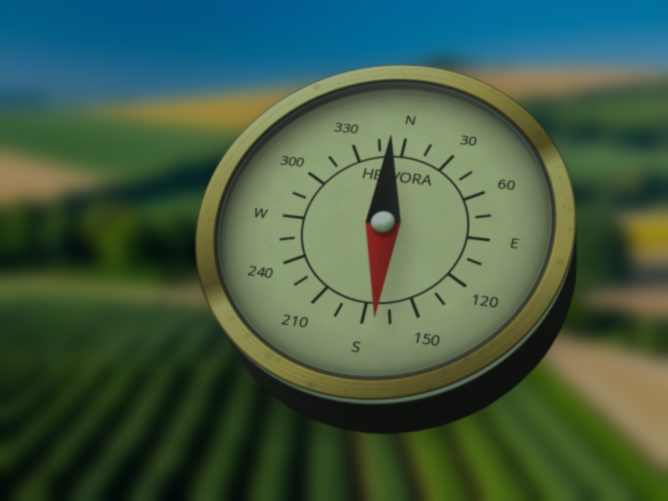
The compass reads 172.5 °
